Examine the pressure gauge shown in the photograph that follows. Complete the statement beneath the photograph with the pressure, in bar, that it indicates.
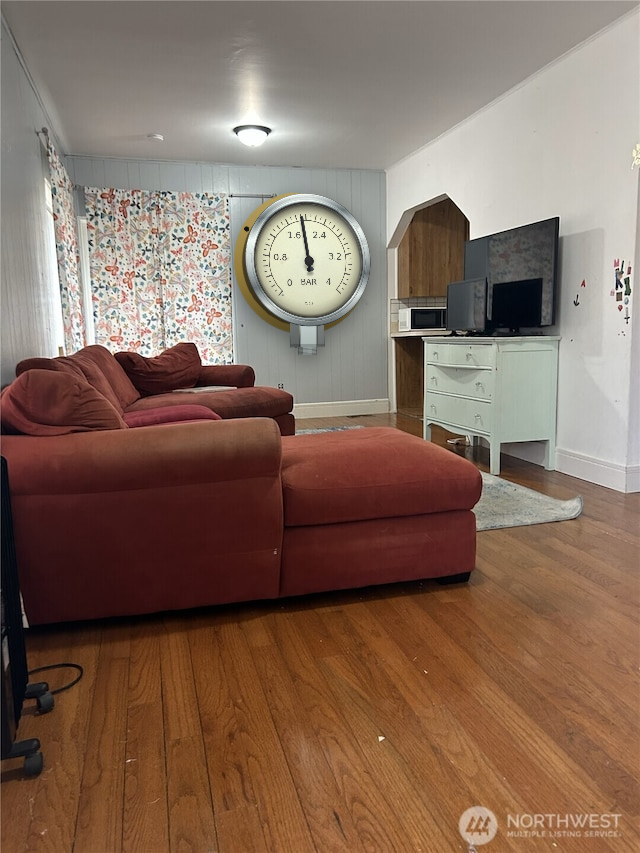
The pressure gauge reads 1.9 bar
